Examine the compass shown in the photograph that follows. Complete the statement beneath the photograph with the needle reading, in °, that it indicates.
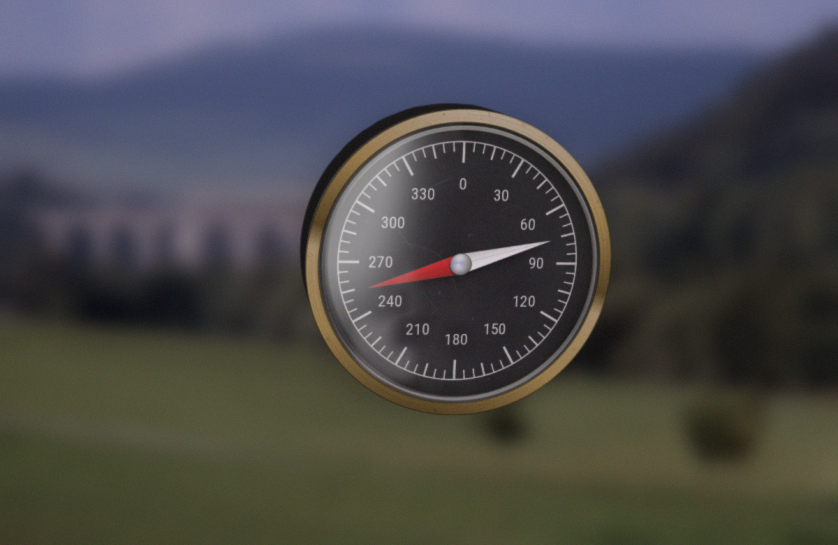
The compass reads 255 °
